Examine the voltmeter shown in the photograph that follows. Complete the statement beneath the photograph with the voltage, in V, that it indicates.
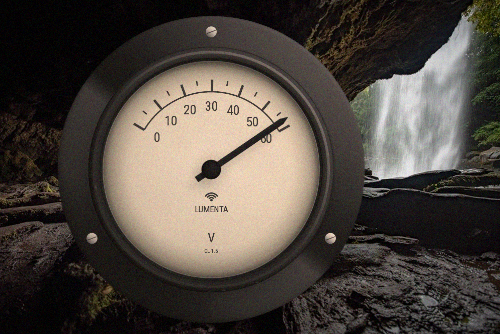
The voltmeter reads 57.5 V
